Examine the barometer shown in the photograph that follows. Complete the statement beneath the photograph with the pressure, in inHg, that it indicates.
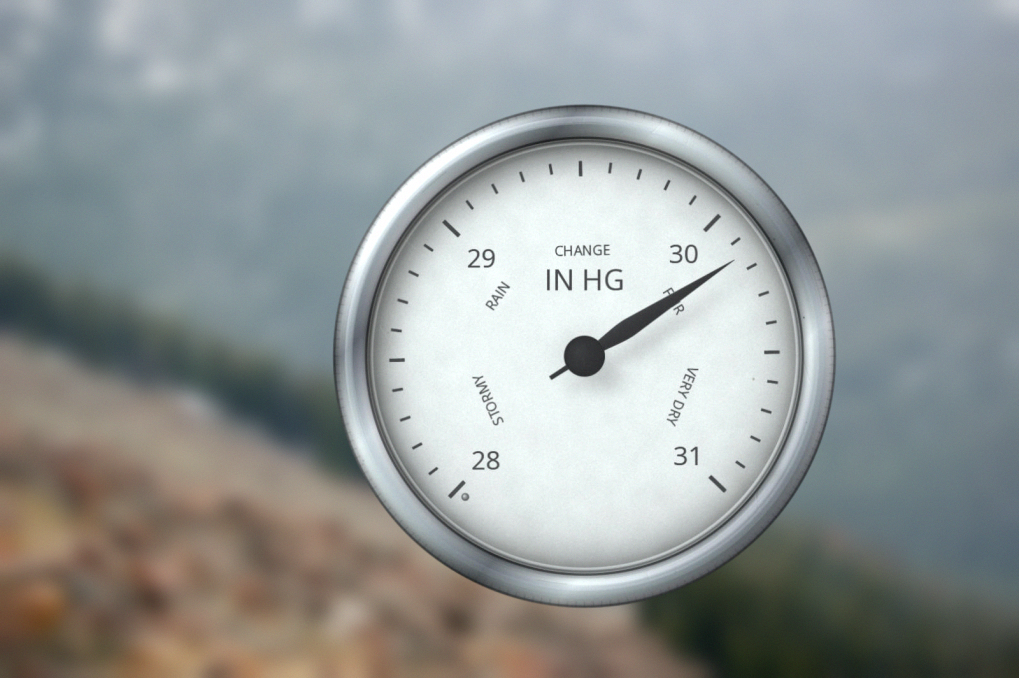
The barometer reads 30.15 inHg
